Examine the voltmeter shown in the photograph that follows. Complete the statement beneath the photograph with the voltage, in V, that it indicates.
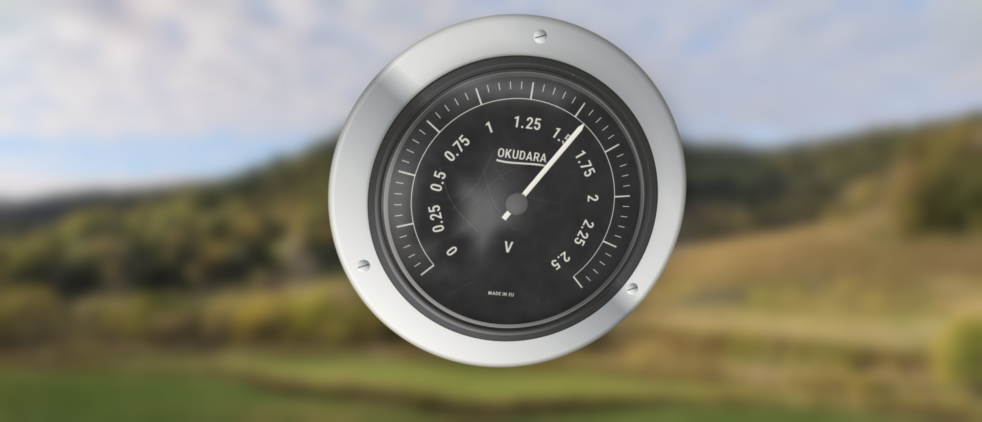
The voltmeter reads 1.55 V
